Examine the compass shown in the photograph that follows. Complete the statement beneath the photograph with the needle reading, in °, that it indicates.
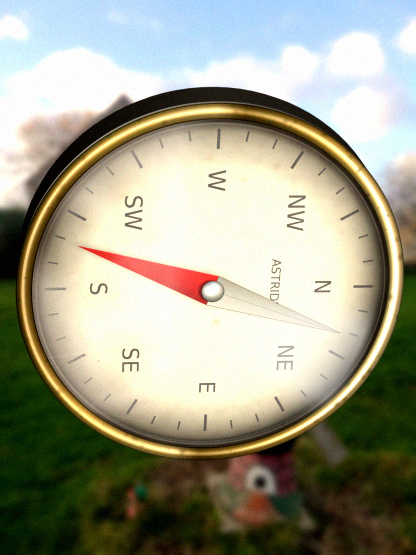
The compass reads 200 °
